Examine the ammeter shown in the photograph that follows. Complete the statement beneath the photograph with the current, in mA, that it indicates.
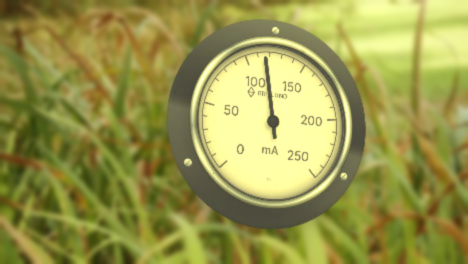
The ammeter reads 115 mA
